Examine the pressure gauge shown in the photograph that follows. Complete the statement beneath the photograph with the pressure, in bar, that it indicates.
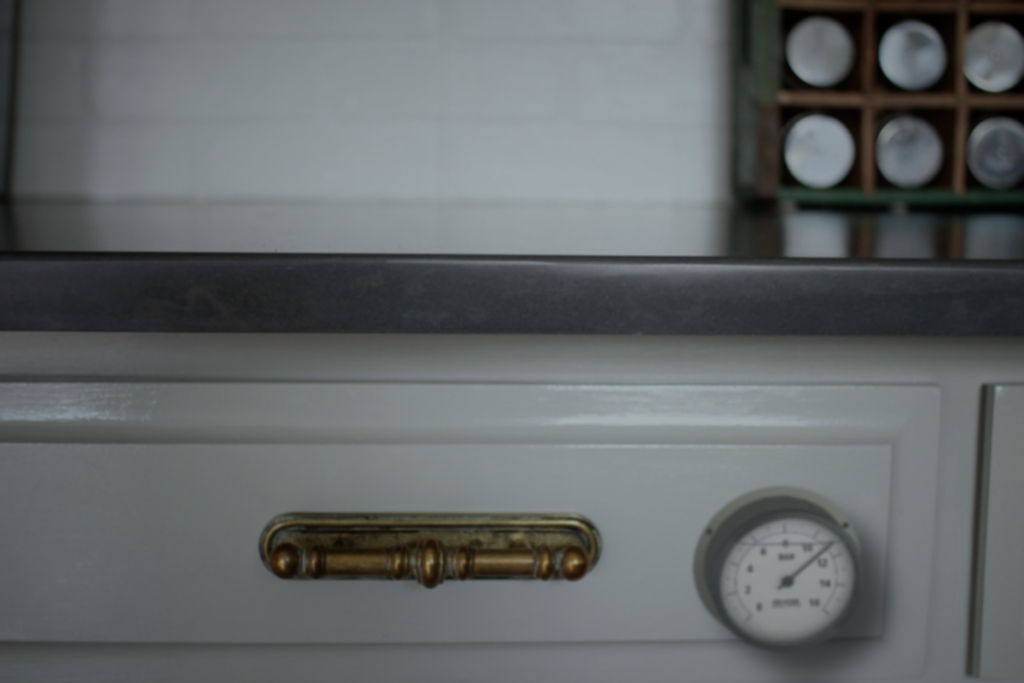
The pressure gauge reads 11 bar
